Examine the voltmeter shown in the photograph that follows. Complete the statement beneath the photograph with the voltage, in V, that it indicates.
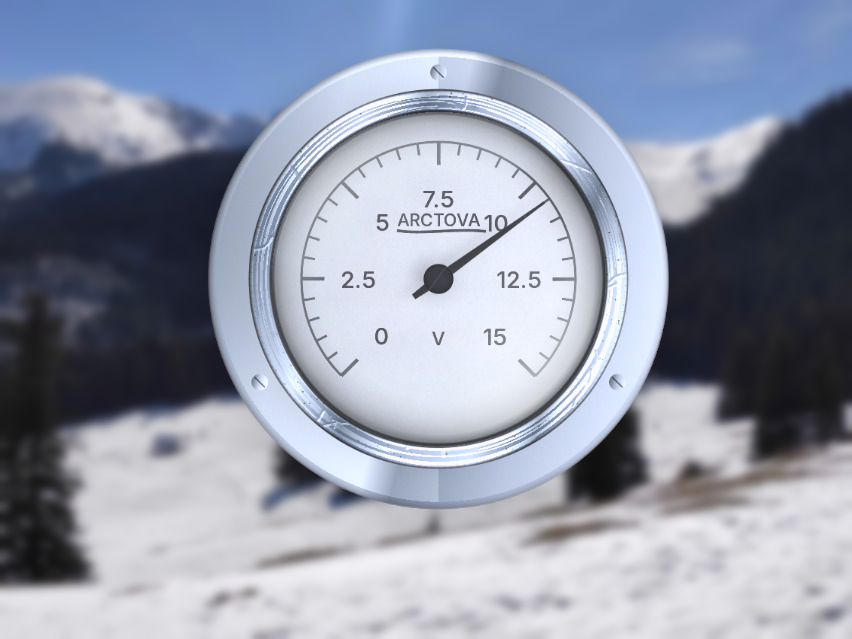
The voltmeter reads 10.5 V
